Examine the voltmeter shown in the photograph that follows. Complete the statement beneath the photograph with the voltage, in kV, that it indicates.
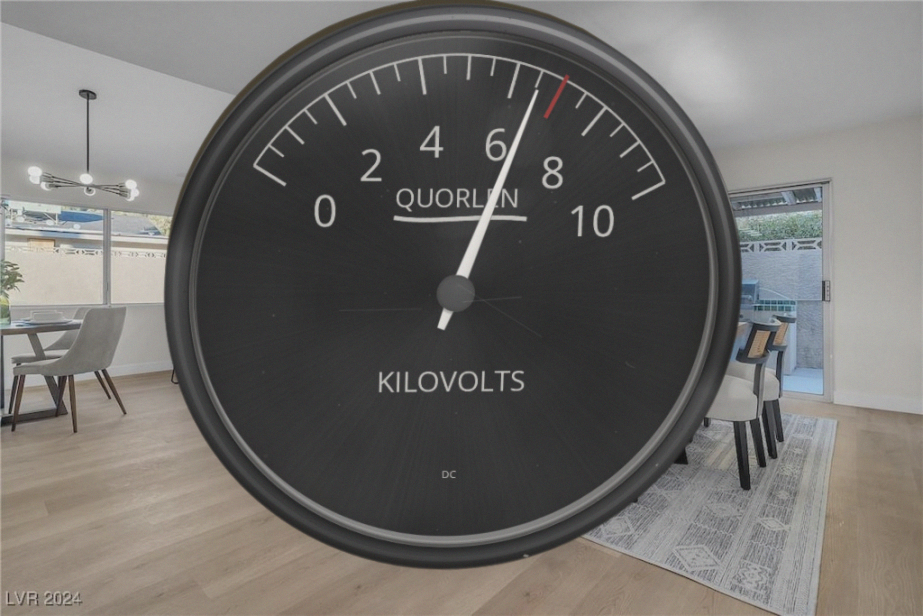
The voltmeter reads 6.5 kV
